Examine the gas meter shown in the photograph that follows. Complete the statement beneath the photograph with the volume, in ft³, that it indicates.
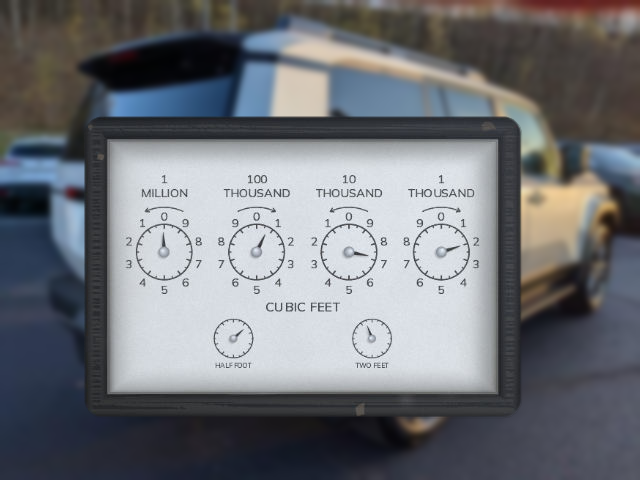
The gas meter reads 7200 ft³
